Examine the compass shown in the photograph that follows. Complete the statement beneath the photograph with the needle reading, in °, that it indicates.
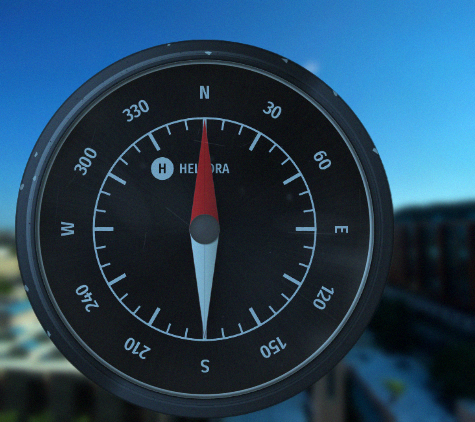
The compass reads 0 °
